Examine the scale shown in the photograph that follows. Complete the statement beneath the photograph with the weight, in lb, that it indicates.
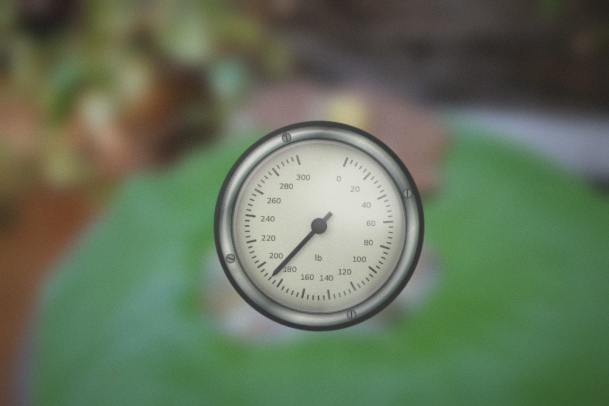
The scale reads 188 lb
